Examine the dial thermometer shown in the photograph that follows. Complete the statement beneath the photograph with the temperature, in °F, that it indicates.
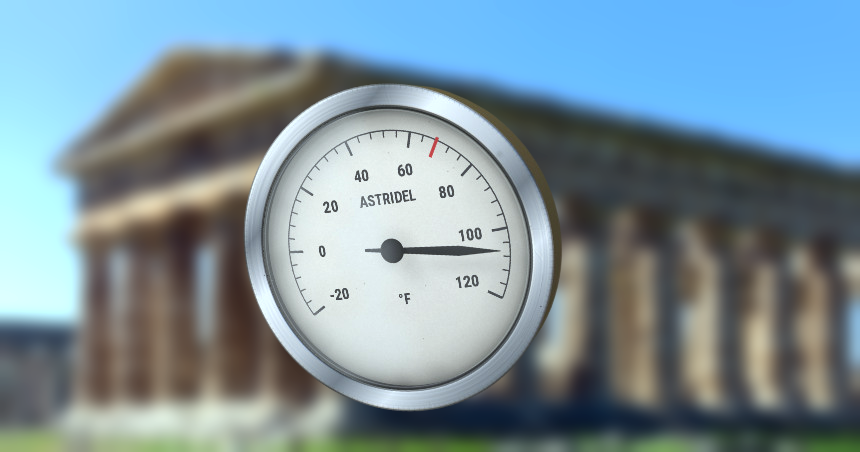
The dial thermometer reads 106 °F
